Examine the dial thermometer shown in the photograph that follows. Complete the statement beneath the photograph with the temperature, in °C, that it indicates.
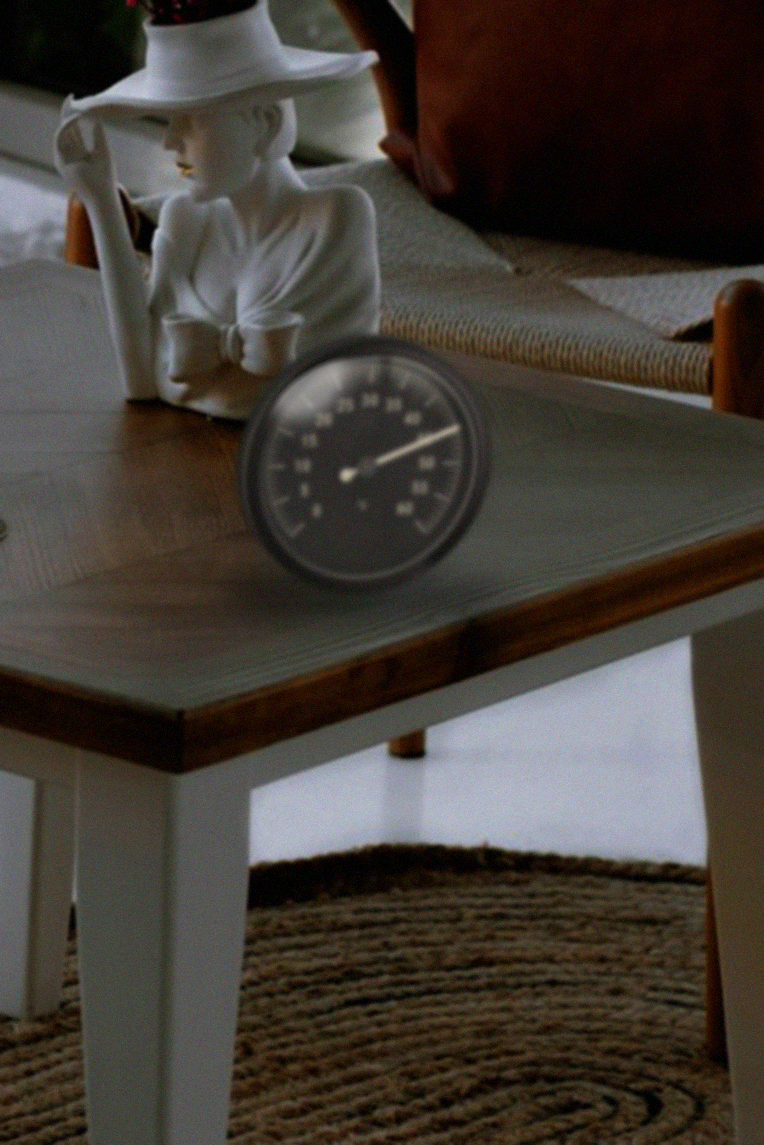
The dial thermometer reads 45 °C
